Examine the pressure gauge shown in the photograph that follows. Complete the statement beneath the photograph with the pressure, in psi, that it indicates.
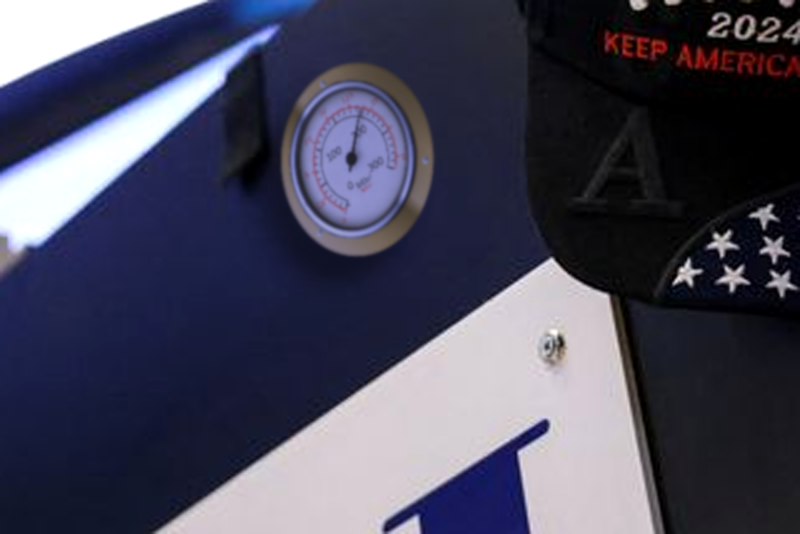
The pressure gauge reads 200 psi
